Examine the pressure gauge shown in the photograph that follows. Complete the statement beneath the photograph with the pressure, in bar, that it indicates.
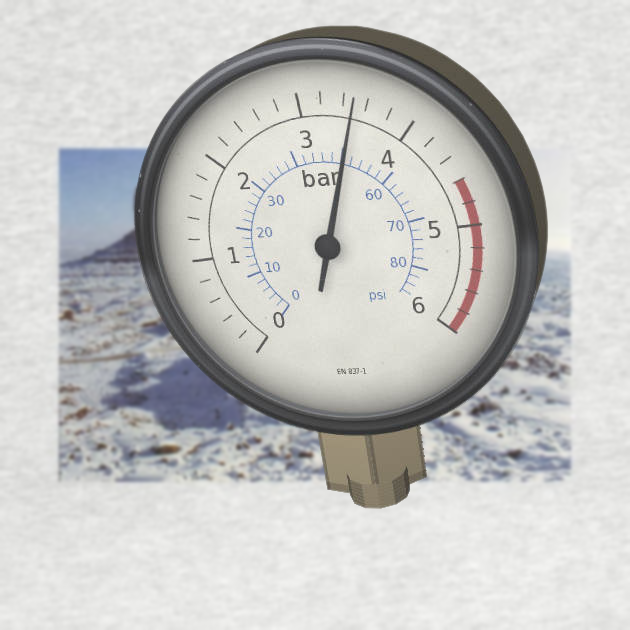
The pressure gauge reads 3.5 bar
